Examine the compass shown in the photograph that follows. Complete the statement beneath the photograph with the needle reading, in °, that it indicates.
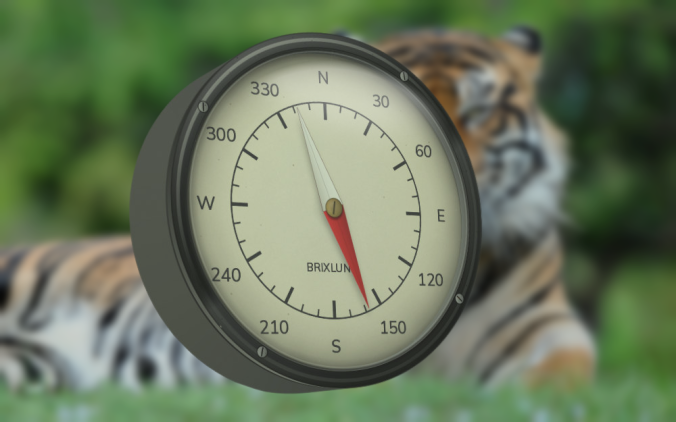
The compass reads 160 °
